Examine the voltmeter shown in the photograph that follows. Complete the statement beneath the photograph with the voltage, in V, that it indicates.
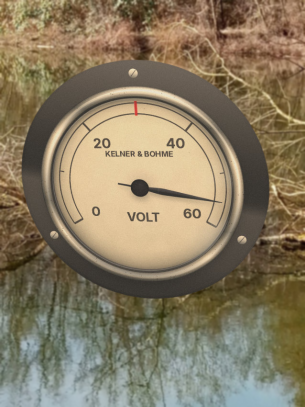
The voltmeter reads 55 V
